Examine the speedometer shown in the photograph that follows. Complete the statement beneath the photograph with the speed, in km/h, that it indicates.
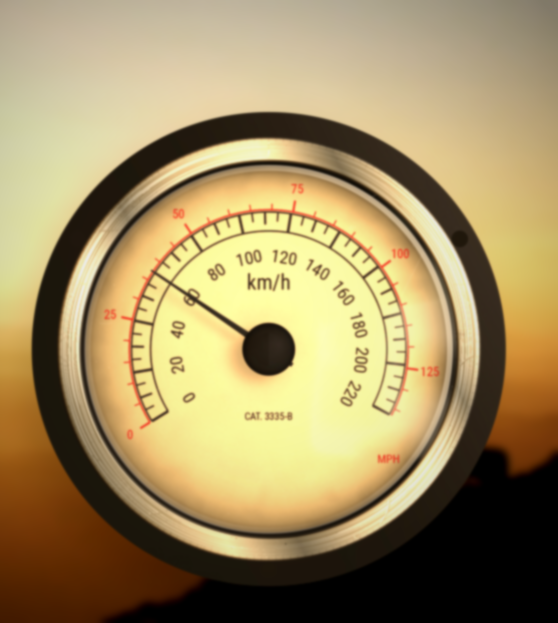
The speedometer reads 60 km/h
